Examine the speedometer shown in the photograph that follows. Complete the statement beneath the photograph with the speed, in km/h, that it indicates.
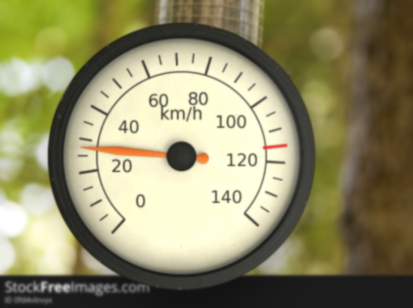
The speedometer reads 27.5 km/h
